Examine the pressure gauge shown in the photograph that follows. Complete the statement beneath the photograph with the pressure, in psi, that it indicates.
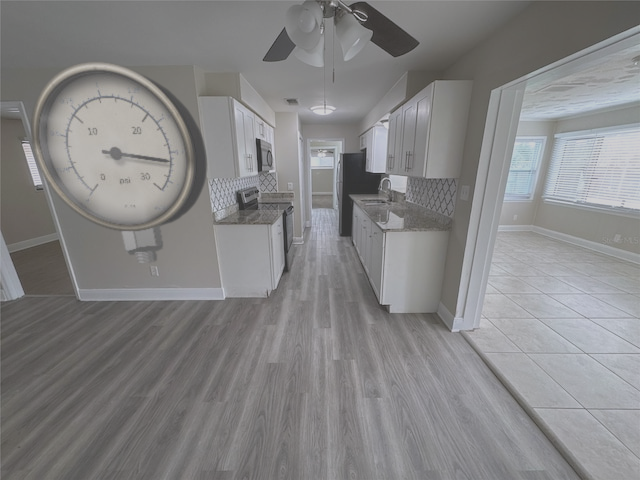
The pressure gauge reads 26 psi
